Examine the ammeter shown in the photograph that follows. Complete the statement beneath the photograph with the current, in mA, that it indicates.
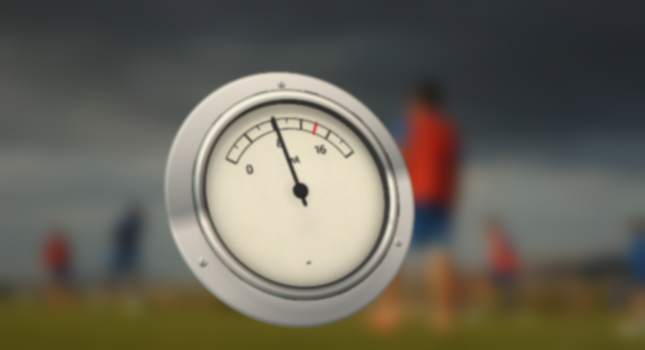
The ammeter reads 8 mA
